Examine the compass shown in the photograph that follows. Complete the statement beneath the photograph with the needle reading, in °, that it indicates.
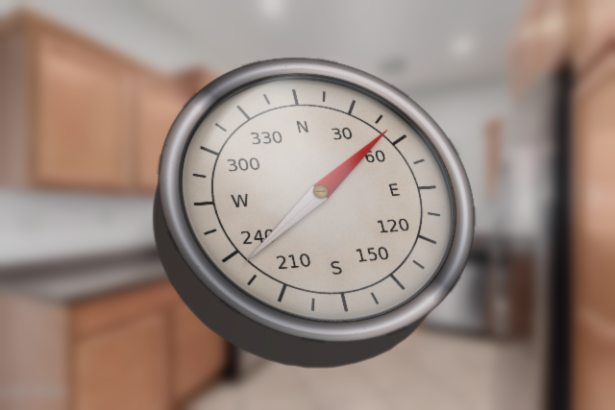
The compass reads 52.5 °
